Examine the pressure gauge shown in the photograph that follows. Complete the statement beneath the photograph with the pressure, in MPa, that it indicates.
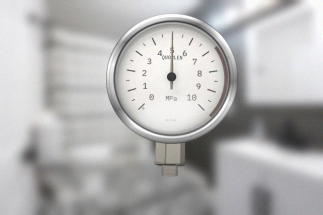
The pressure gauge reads 5 MPa
